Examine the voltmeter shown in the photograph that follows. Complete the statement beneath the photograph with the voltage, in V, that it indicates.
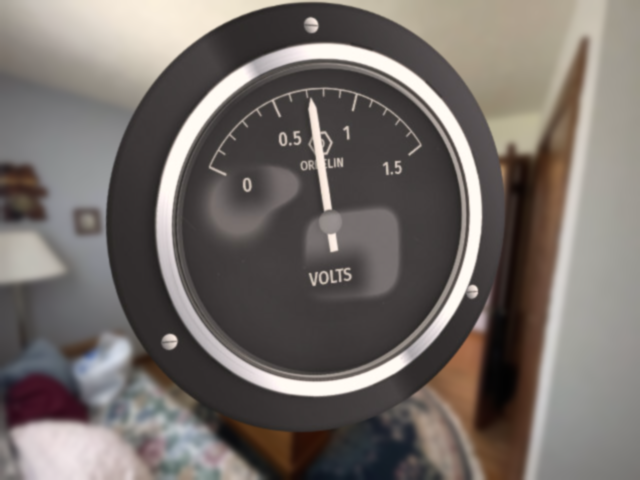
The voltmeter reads 0.7 V
